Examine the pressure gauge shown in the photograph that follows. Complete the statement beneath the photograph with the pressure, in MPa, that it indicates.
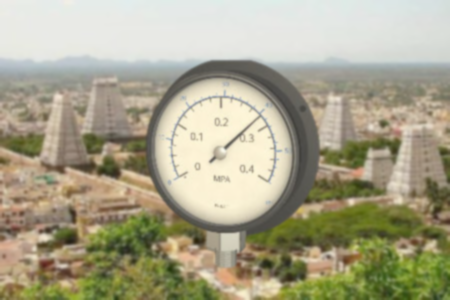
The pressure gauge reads 0.28 MPa
